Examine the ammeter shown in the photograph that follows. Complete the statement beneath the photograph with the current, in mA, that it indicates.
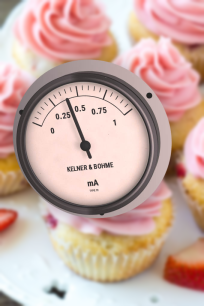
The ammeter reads 0.4 mA
